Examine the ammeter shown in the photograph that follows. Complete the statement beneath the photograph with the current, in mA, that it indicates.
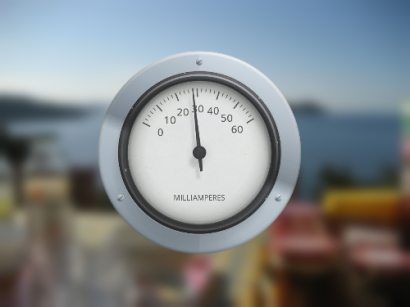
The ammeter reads 28 mA
